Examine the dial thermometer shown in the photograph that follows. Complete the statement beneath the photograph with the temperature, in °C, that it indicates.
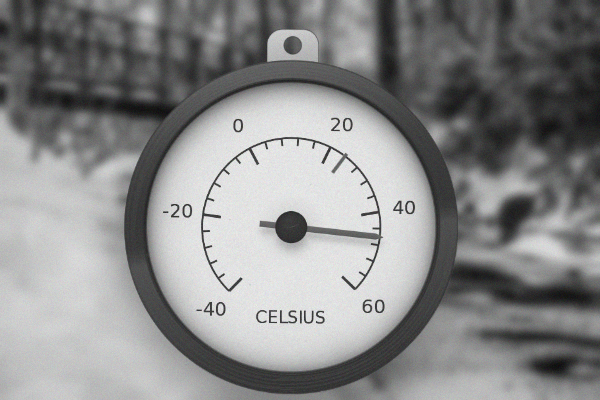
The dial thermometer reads 46 °C
